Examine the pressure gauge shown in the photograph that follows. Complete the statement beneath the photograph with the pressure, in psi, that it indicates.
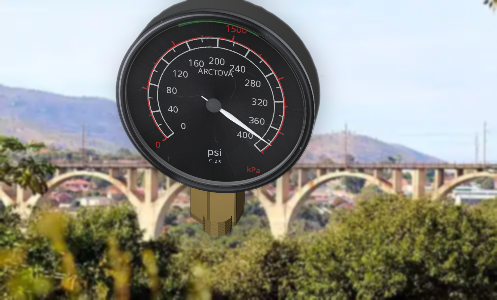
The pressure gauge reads 380 psi
